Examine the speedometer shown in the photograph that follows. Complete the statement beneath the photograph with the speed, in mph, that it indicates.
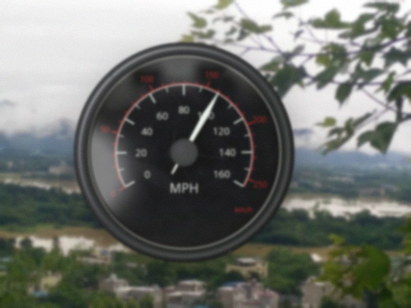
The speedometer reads 100 mph
